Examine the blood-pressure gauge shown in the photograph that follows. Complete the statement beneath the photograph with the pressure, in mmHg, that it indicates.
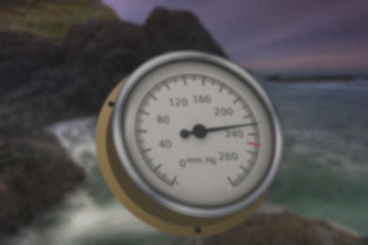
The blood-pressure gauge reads 230 mmHg
